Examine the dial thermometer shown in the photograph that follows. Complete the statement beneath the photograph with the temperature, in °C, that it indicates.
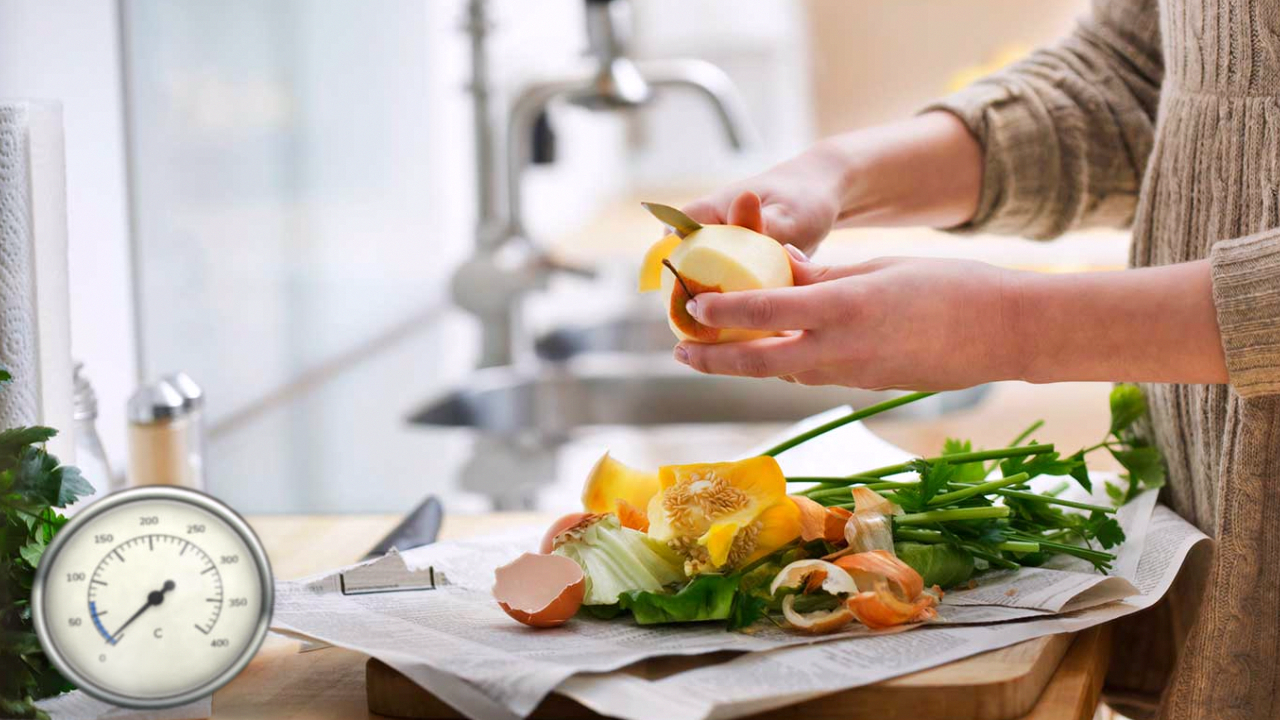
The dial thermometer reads 10 °C
